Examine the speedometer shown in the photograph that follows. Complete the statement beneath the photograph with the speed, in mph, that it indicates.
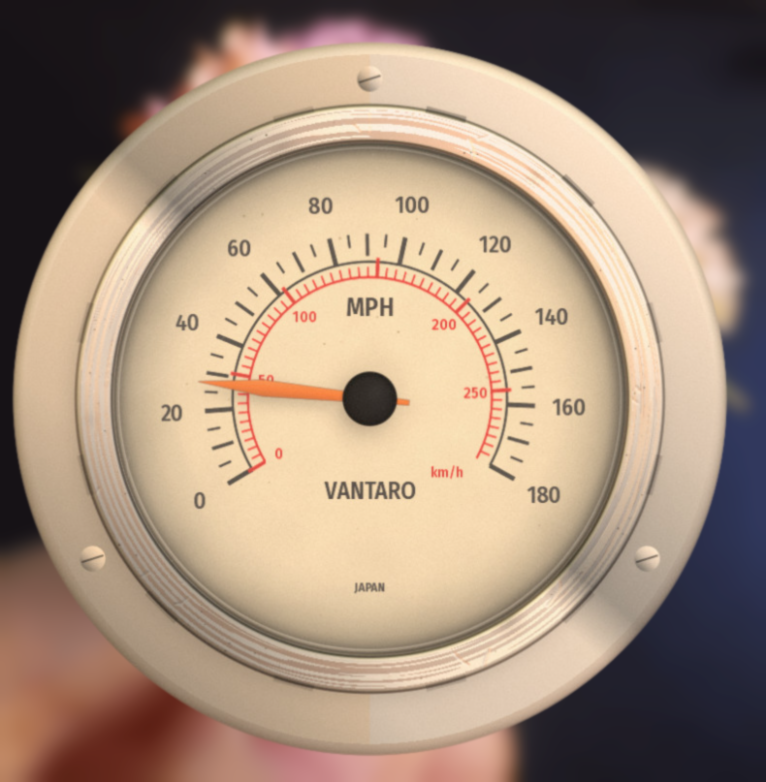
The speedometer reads 27.5 mph
